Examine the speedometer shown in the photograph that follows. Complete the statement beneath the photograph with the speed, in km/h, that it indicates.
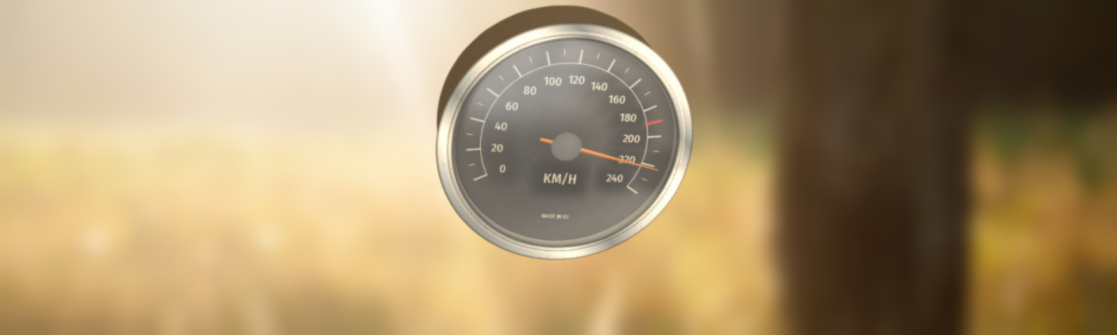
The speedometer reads 220 km/h
